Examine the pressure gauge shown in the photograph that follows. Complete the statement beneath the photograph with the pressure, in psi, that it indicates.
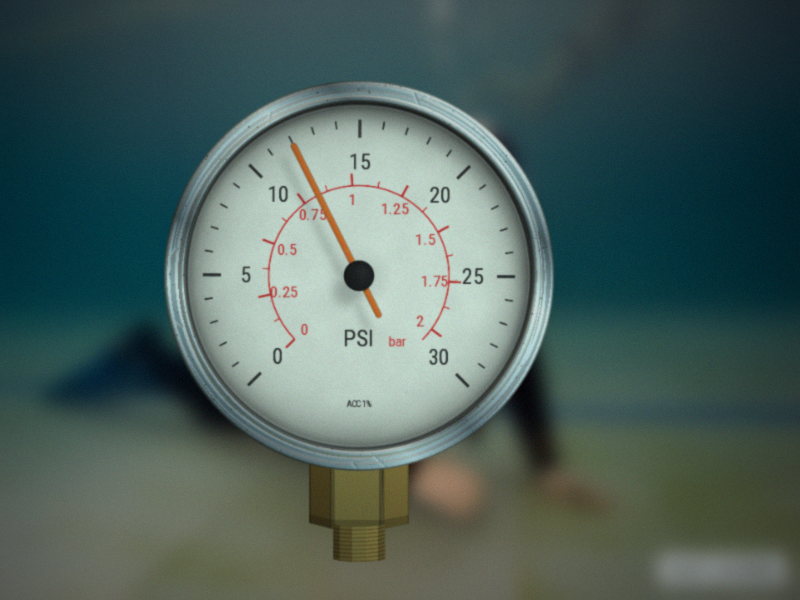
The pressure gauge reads 12 psi
